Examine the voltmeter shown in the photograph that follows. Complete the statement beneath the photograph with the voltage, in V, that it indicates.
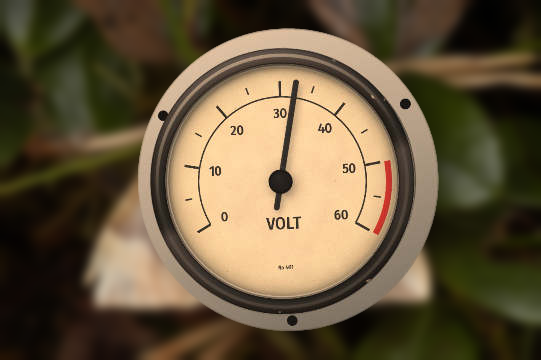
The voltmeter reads 32.5 V
